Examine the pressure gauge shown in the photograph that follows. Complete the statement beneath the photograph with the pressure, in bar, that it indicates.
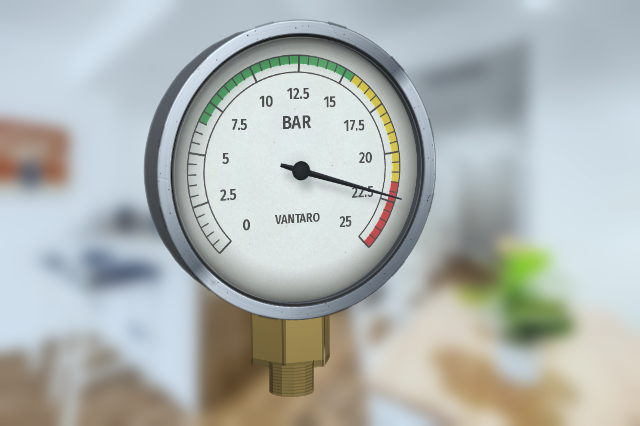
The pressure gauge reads 22.25 bar
